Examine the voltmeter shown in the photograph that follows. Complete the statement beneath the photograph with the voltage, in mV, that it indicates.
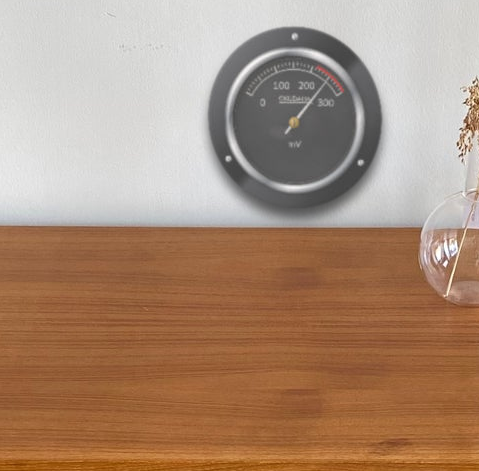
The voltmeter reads 250 mV
